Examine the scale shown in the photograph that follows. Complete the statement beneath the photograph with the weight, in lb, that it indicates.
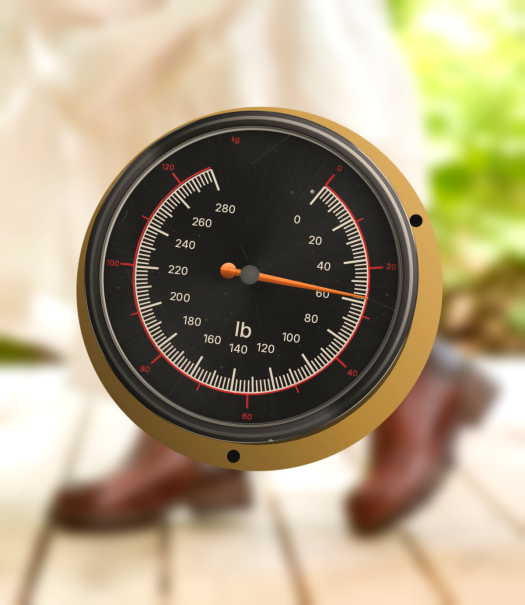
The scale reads 58 lb
